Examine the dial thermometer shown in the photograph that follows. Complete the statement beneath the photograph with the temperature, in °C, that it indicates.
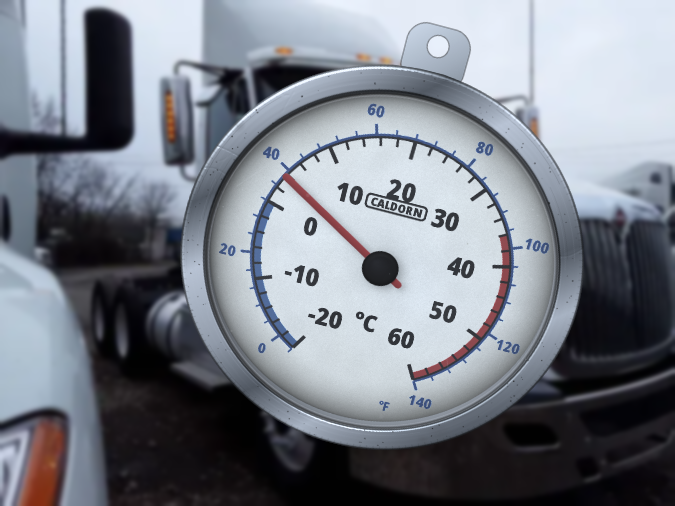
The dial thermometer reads 4 °C
